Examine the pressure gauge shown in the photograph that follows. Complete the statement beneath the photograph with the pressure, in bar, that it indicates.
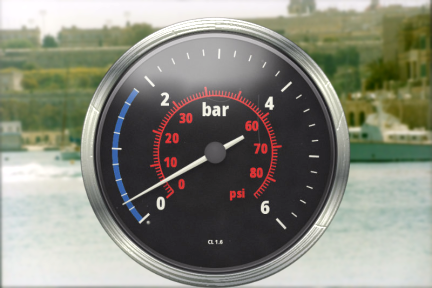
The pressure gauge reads 0.3 bar
